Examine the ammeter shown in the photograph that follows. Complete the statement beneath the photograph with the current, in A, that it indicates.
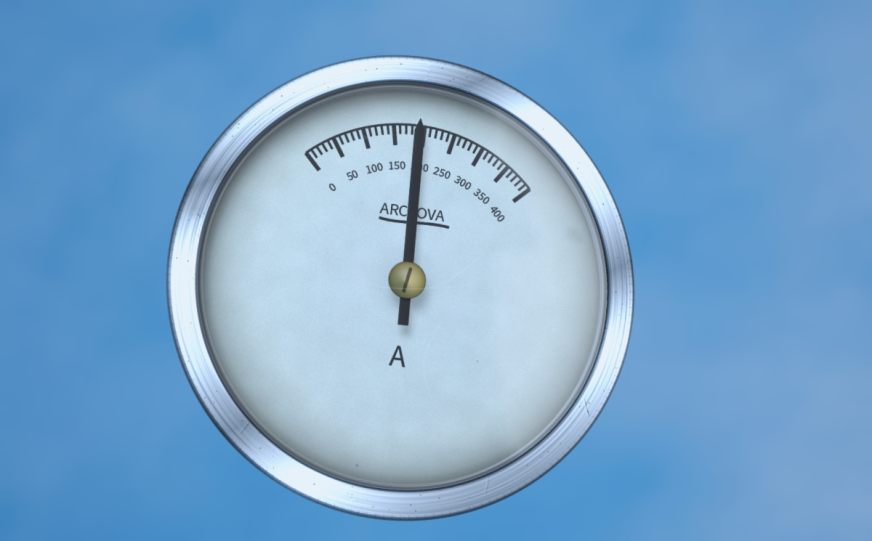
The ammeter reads 190 A
